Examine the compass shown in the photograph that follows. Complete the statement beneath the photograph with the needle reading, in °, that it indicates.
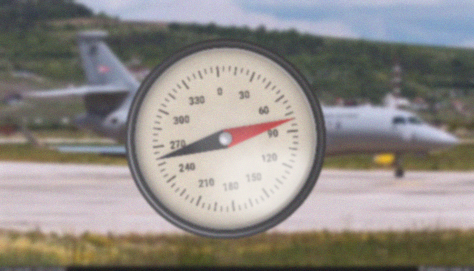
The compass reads 80 °
